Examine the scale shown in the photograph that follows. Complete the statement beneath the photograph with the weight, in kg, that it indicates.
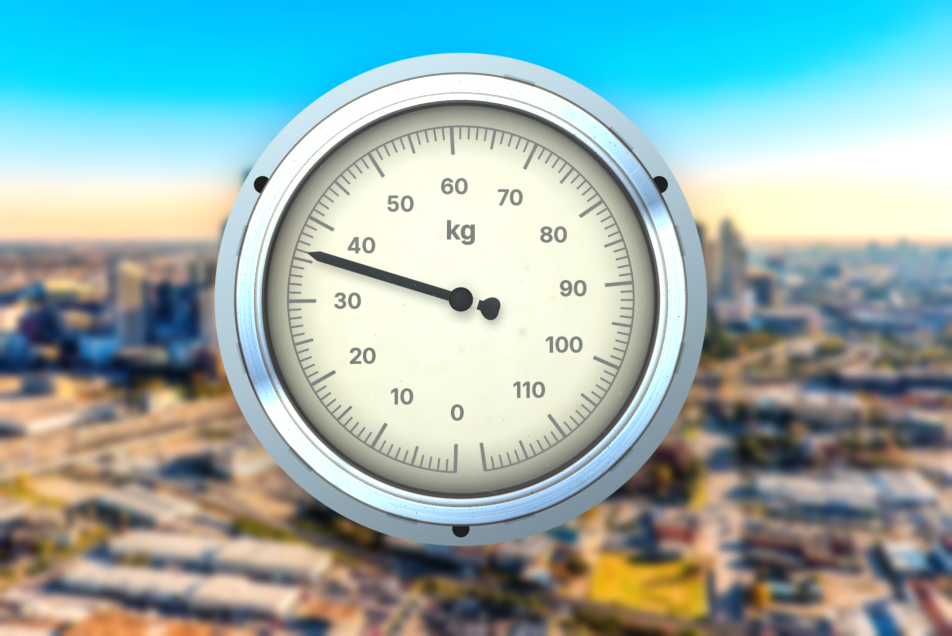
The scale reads 36 kg
